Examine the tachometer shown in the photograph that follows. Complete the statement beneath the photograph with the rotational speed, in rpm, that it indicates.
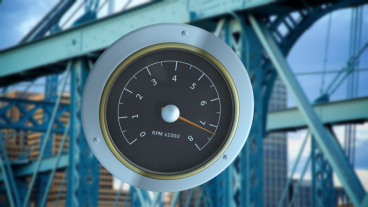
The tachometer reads 7250 rpm
